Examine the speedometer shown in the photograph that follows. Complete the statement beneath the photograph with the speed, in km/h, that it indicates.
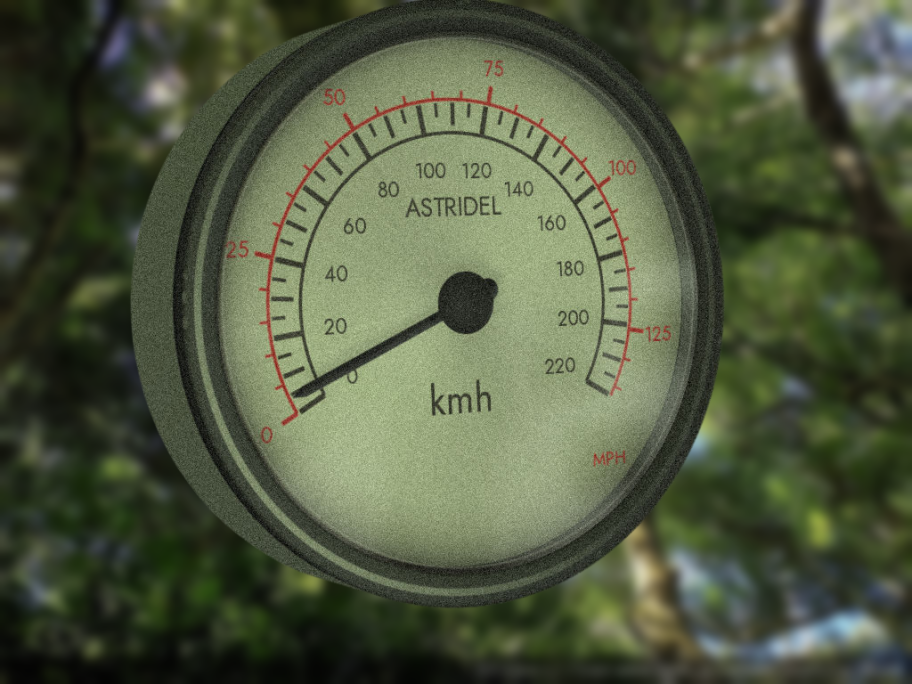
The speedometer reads 5 km/h
